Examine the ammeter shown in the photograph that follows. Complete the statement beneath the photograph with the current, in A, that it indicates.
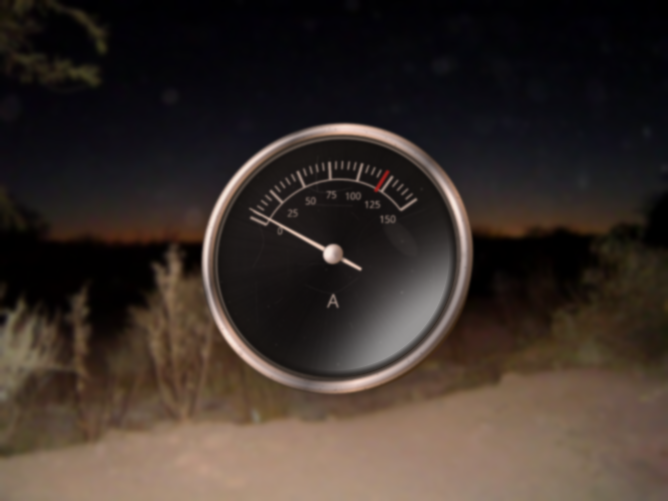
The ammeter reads 5 A
